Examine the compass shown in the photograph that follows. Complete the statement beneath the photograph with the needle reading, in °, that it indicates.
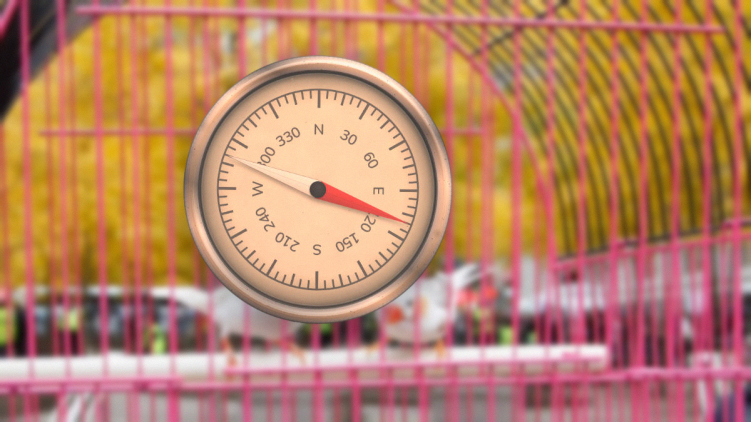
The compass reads 110 °
